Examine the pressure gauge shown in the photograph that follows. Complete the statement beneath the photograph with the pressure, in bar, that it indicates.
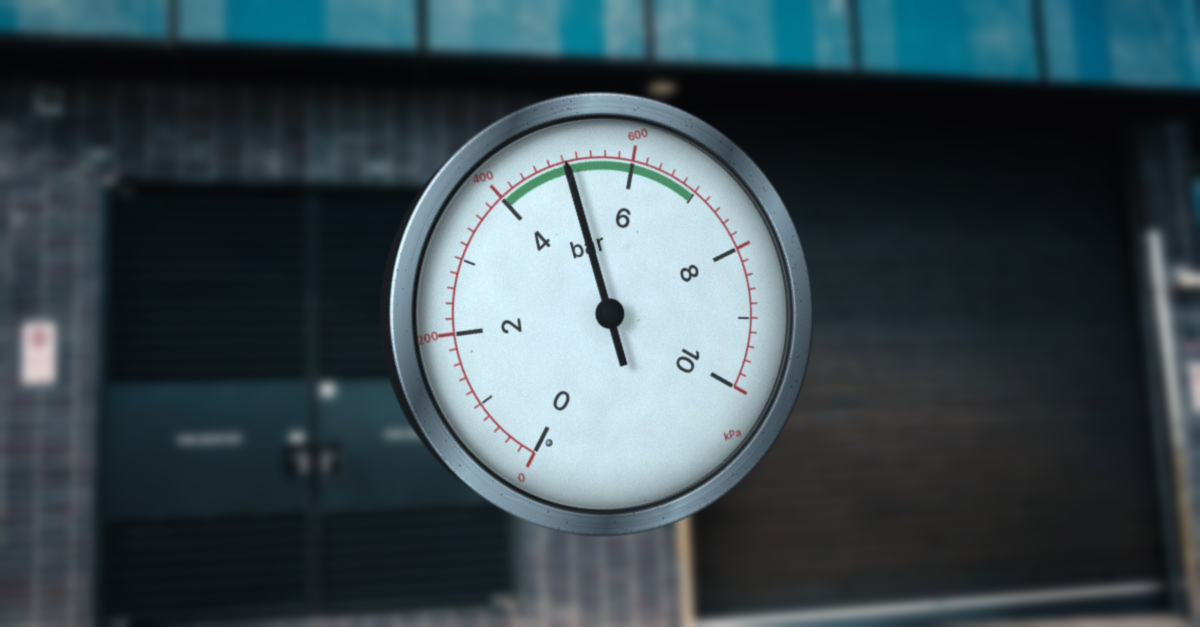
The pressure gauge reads 5 bar
